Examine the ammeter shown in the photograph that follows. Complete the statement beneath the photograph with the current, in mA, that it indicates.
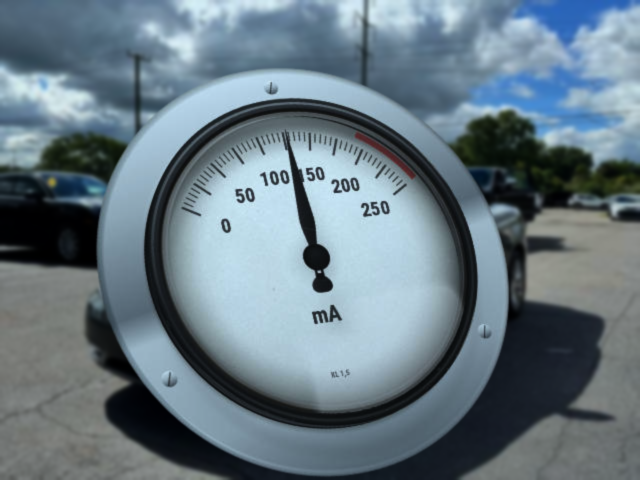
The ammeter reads 125 mA
